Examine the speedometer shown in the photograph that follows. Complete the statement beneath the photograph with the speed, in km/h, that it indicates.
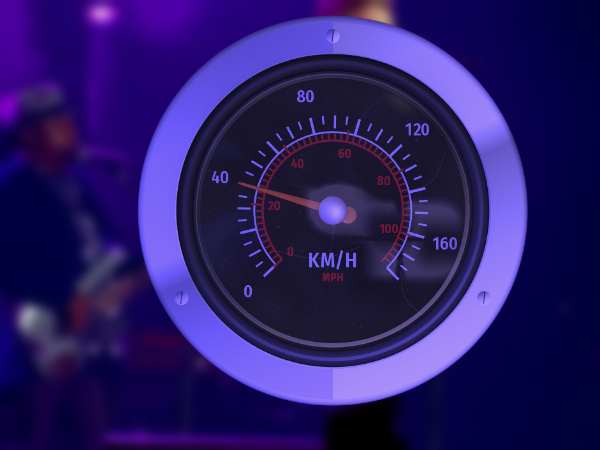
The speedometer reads 40 km/h
